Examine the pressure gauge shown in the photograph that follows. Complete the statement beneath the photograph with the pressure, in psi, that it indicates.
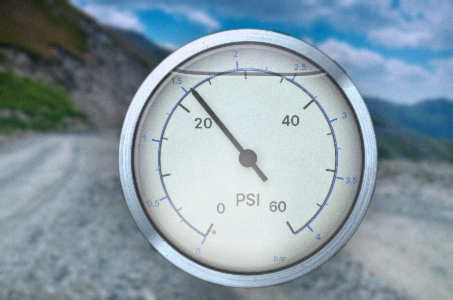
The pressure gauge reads 22.5 psi
